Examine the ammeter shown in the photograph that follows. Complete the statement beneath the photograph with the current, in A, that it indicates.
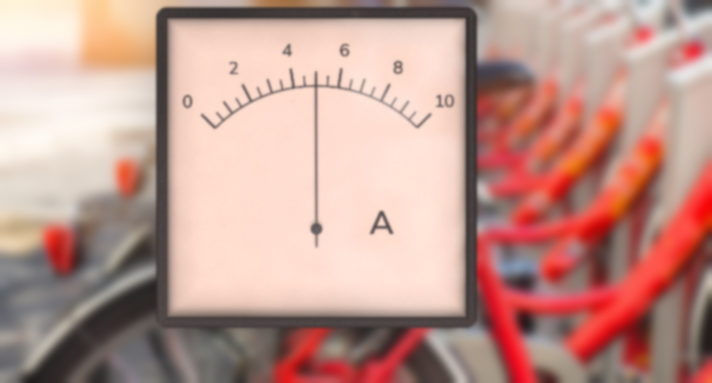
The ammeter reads 5 A
